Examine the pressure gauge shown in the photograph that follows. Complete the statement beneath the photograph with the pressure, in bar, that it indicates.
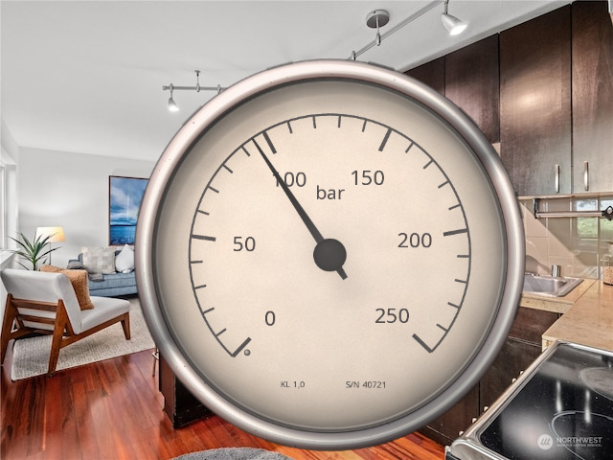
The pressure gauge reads 95 bar
